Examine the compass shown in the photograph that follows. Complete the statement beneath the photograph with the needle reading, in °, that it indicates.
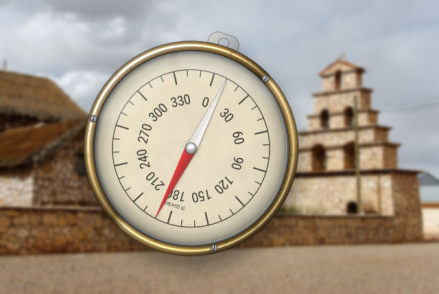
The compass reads 190 °
